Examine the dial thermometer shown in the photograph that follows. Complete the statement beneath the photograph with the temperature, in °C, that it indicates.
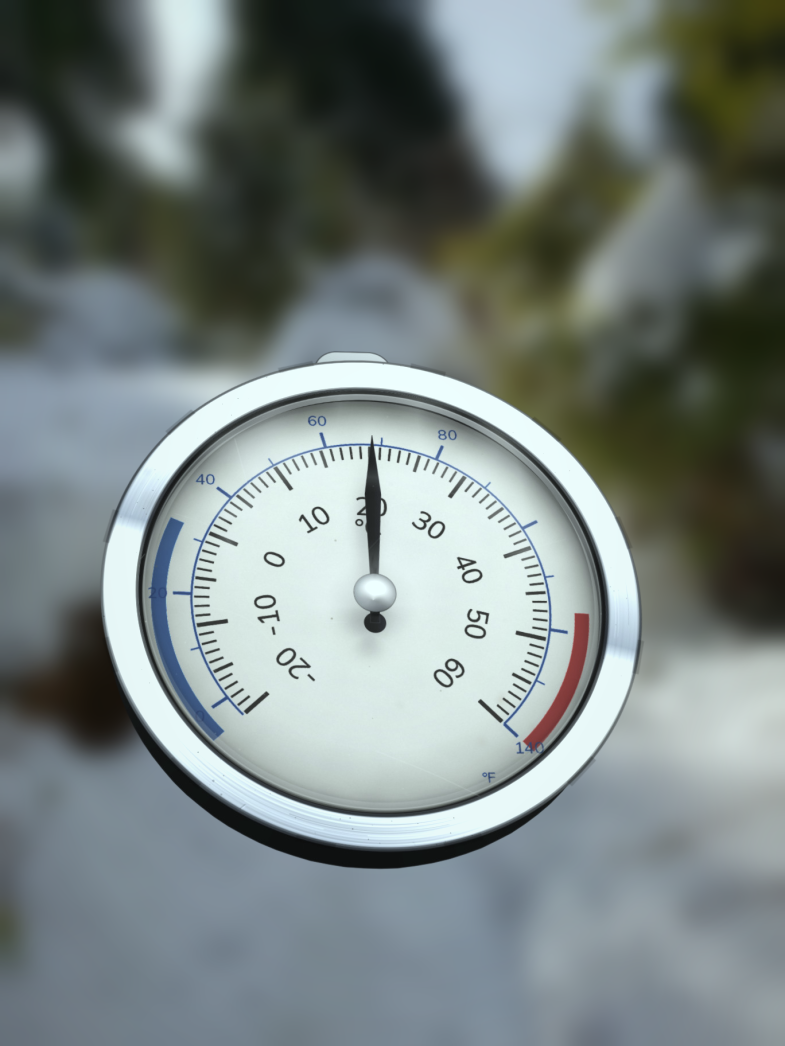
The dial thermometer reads 20 °C
